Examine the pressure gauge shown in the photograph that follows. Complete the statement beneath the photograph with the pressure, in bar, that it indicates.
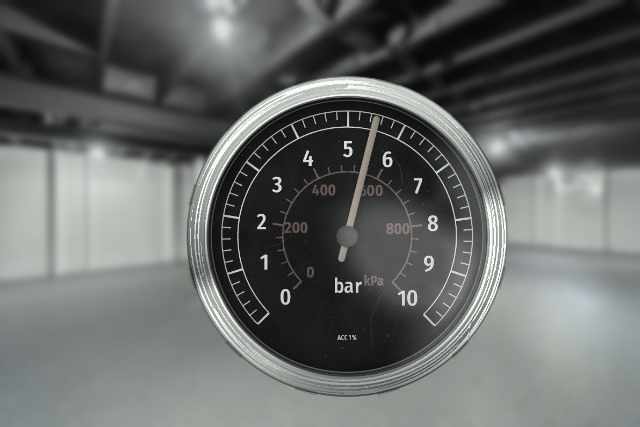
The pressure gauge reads 5.5 bar
